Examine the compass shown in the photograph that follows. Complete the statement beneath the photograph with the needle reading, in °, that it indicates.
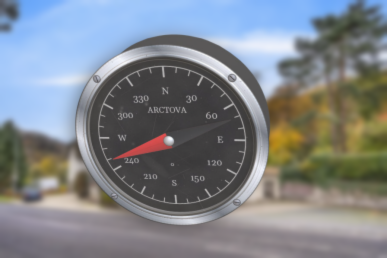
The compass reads 250 °
